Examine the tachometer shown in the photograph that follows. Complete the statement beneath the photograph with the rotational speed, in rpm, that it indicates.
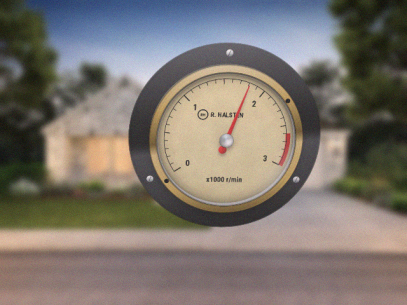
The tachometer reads 1800 rpm
